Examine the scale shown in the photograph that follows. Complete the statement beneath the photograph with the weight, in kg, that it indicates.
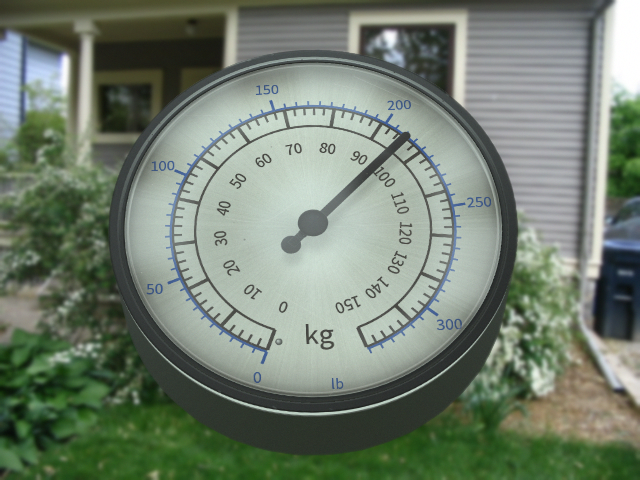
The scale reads 96 kg
